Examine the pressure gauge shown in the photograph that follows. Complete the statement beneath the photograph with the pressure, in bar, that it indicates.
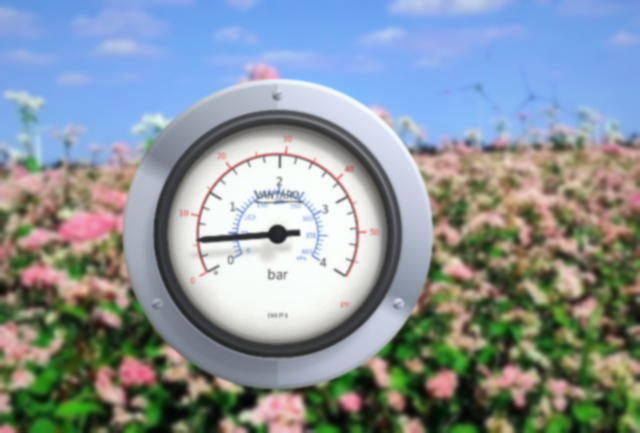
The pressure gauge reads 0.4 bar
